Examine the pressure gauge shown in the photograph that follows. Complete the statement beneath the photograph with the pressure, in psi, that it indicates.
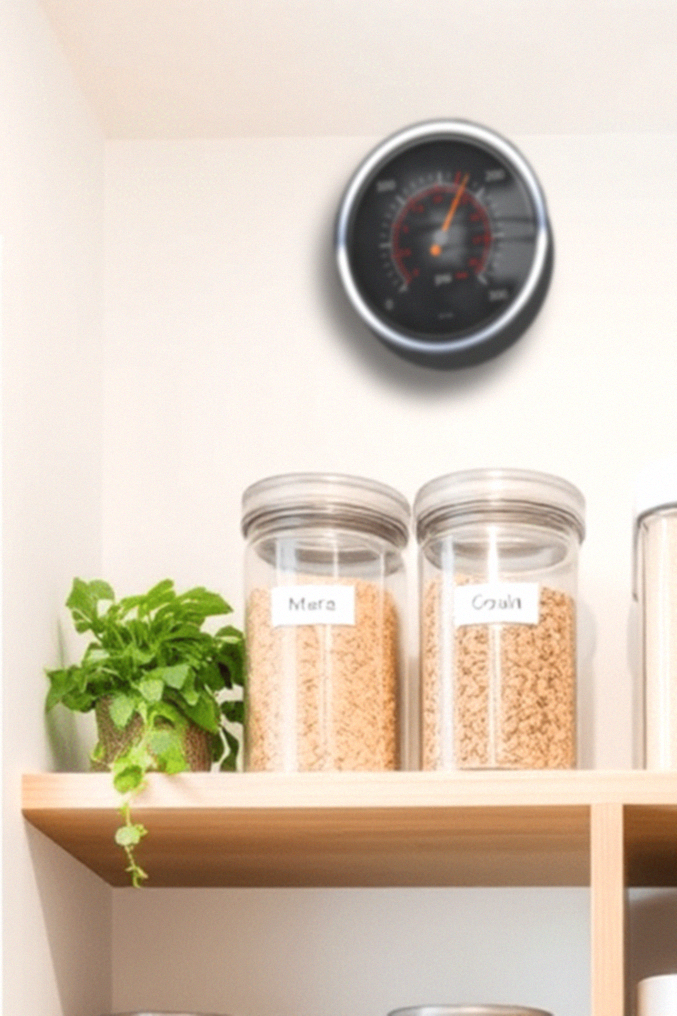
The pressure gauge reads 180 psi
